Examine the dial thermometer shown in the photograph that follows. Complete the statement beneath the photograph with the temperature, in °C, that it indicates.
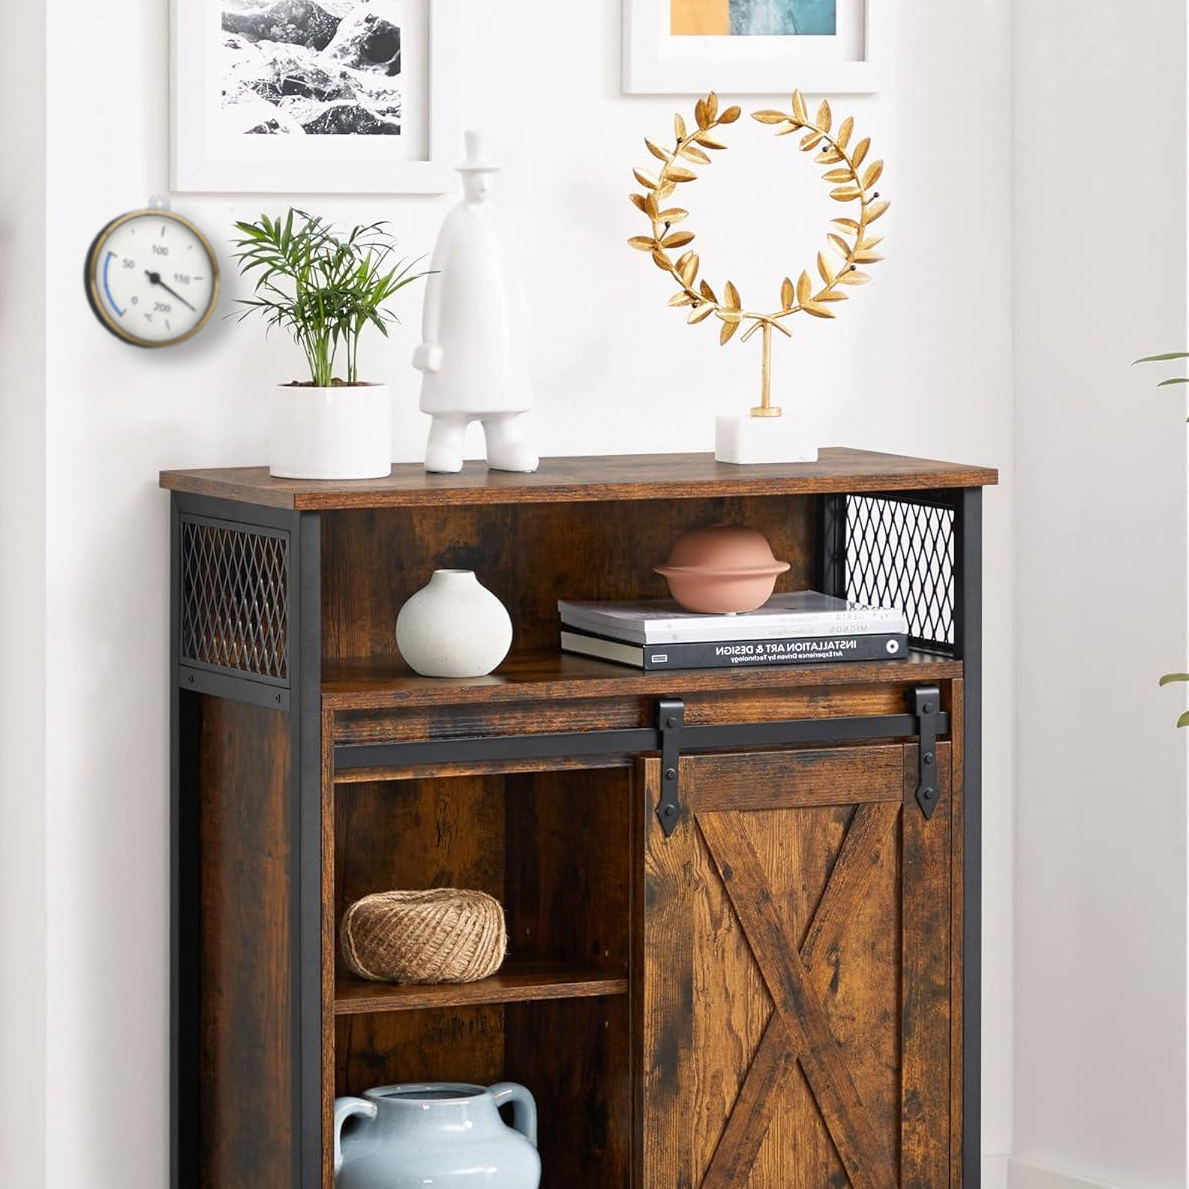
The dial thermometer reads 175 °C
